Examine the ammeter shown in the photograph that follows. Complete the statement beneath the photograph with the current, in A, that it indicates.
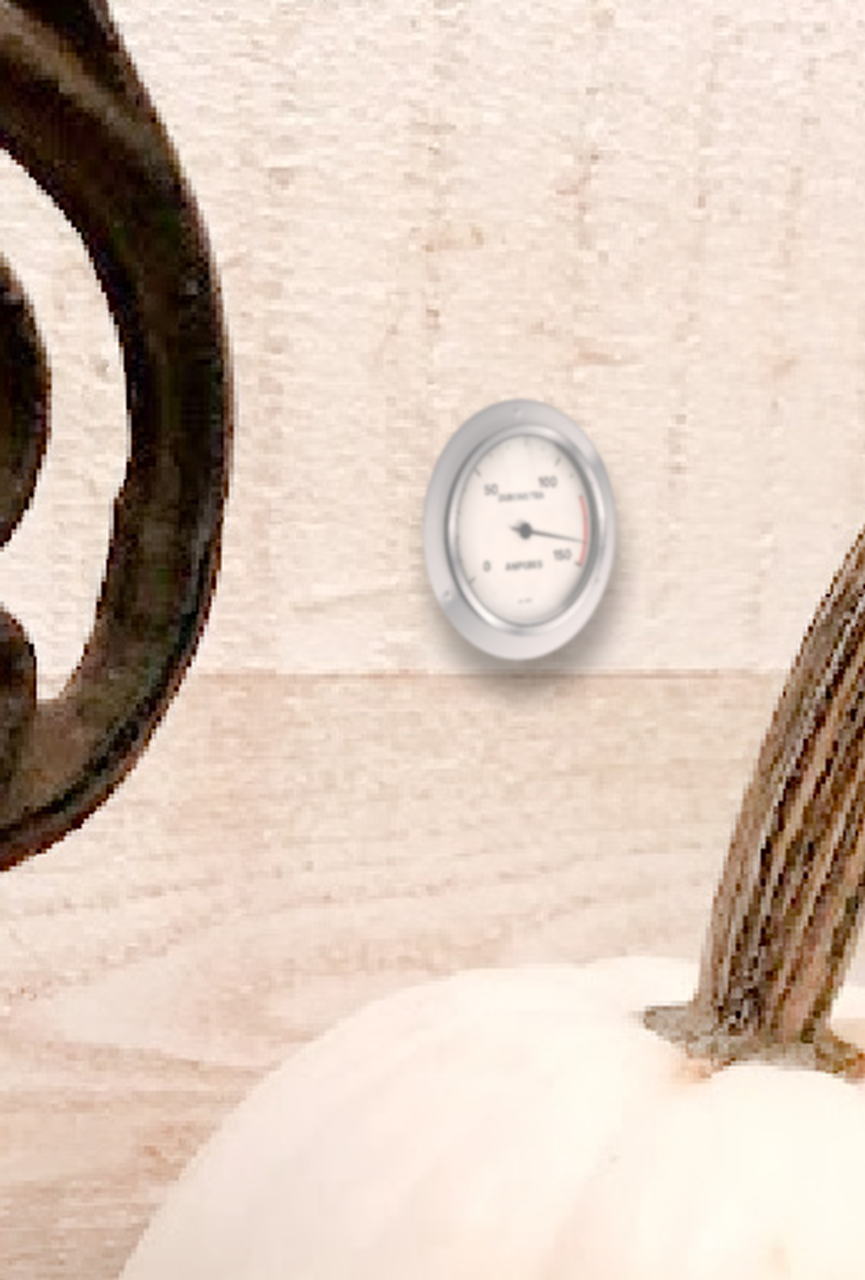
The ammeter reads 140 A
